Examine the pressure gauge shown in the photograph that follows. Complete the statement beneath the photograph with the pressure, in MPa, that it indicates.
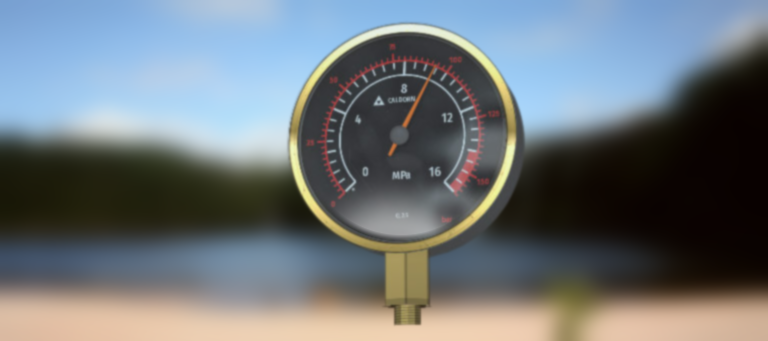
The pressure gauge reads 9.5 MPa
